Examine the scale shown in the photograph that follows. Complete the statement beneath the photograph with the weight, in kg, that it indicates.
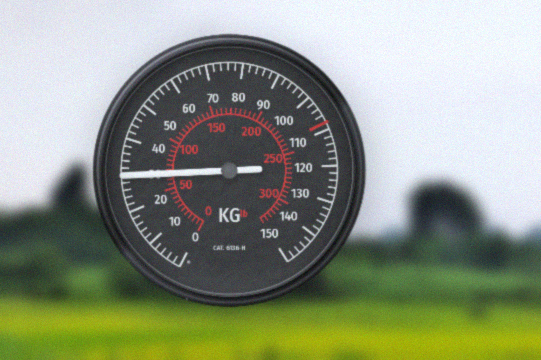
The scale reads 30 kg
